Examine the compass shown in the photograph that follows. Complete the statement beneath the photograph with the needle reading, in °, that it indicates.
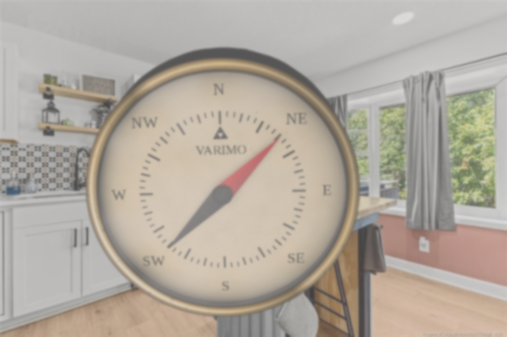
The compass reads 45 °
